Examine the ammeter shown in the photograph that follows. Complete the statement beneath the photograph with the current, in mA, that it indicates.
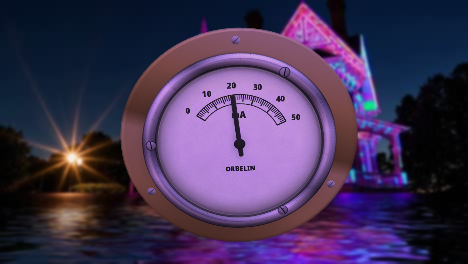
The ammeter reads 20 mA
